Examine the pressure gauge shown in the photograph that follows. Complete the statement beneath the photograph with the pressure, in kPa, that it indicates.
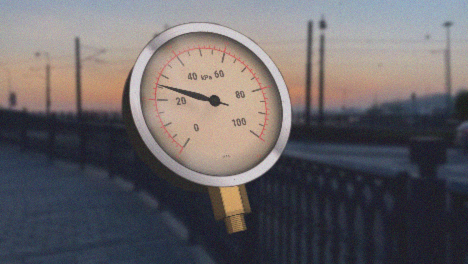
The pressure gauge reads 25 kPa
